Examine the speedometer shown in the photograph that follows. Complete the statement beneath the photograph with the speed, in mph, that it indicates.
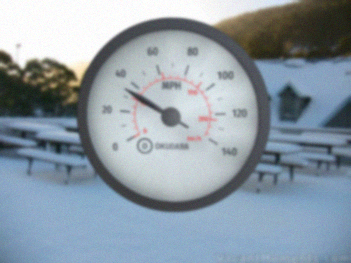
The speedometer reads 35 mph
